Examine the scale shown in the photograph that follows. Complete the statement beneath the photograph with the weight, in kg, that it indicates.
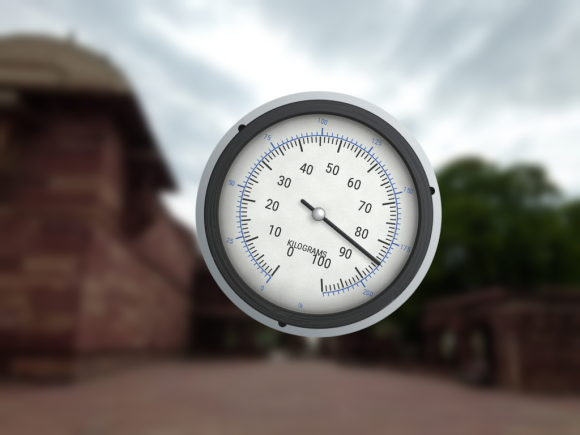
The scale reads 85 kg
